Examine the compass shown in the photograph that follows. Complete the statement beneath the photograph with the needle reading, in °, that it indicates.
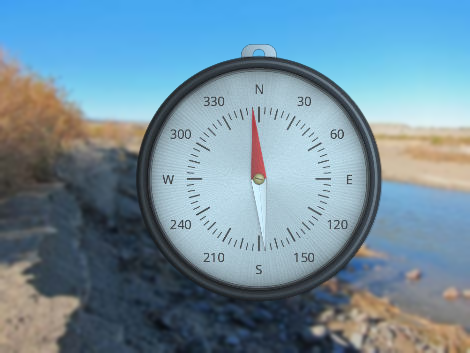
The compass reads 355 °
